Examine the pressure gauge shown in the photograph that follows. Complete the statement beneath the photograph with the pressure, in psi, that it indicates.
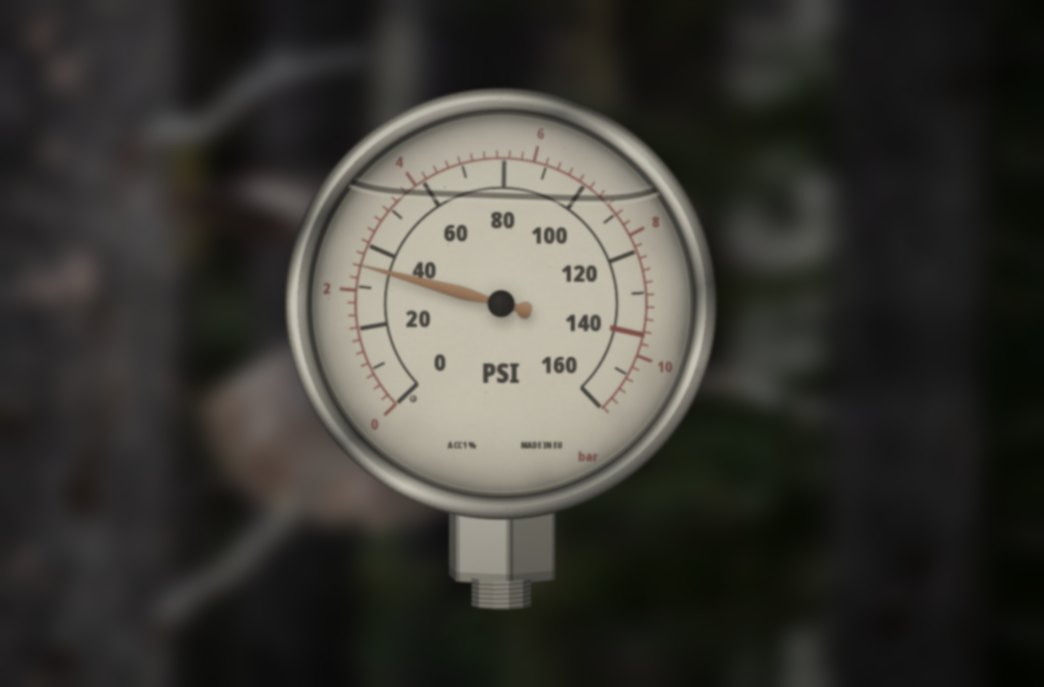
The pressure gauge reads 35 psi
